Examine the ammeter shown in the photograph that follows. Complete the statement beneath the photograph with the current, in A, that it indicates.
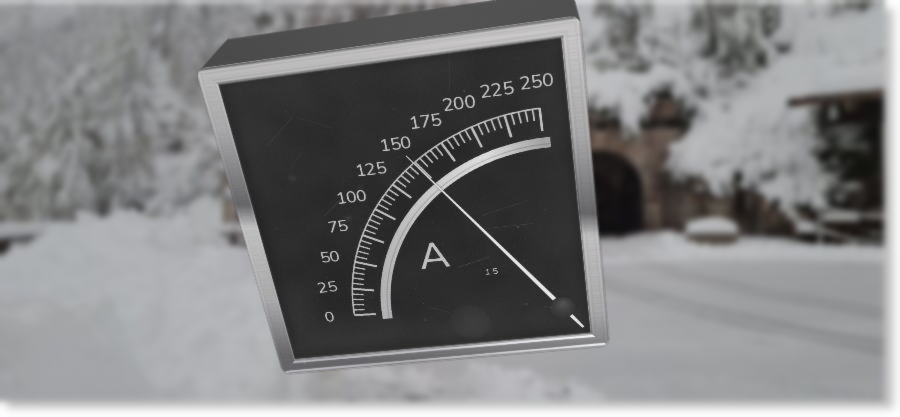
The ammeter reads 150 A
